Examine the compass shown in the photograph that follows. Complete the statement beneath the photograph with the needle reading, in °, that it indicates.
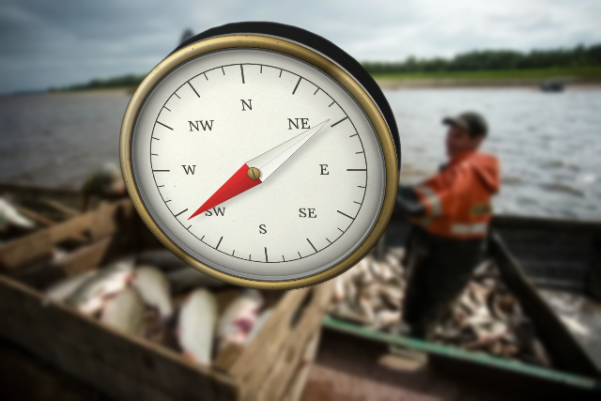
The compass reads 235 °
